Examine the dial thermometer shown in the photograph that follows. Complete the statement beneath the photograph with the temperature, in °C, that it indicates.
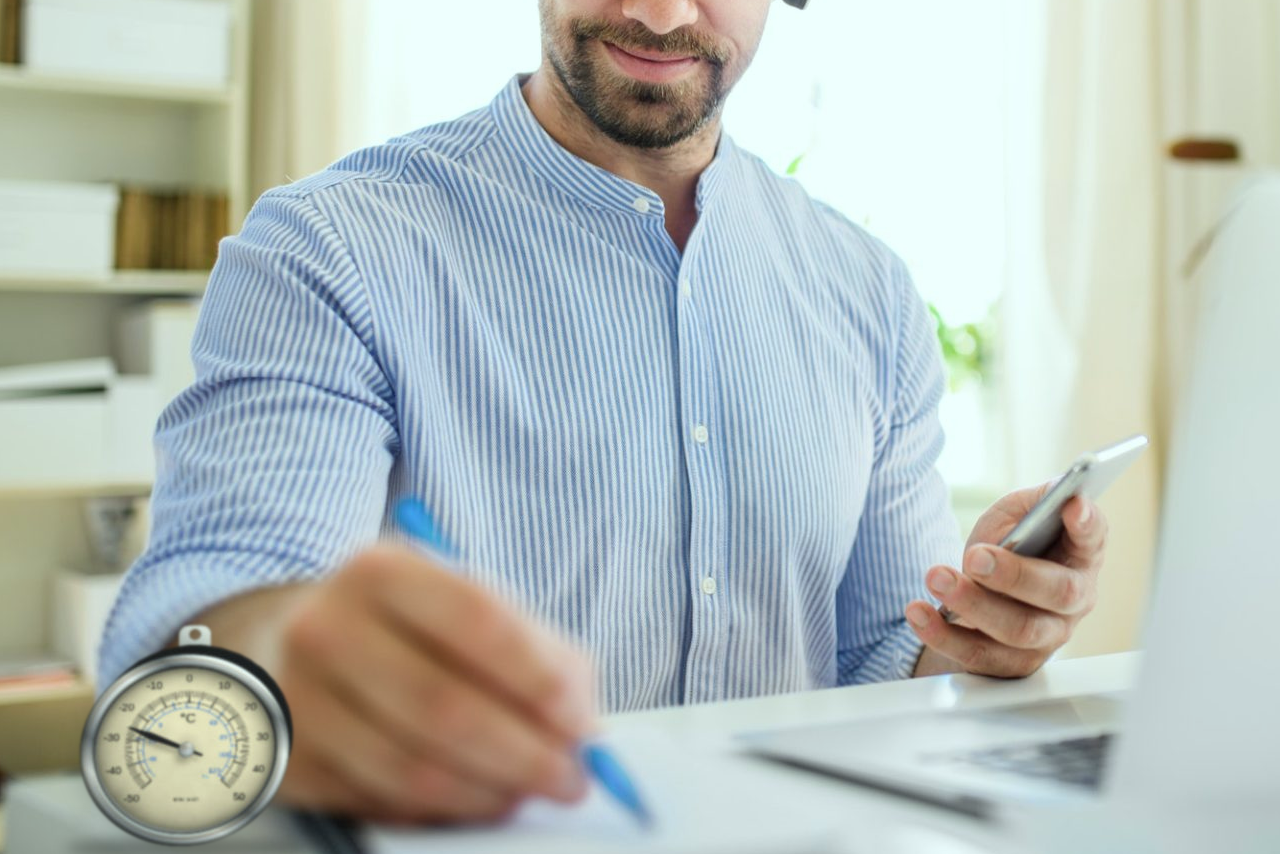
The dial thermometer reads -25 °C
